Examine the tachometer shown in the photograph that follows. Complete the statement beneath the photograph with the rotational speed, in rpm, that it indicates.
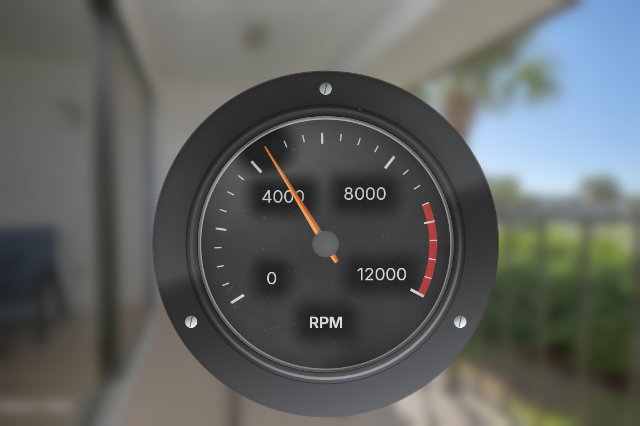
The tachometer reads 4500 rpm
